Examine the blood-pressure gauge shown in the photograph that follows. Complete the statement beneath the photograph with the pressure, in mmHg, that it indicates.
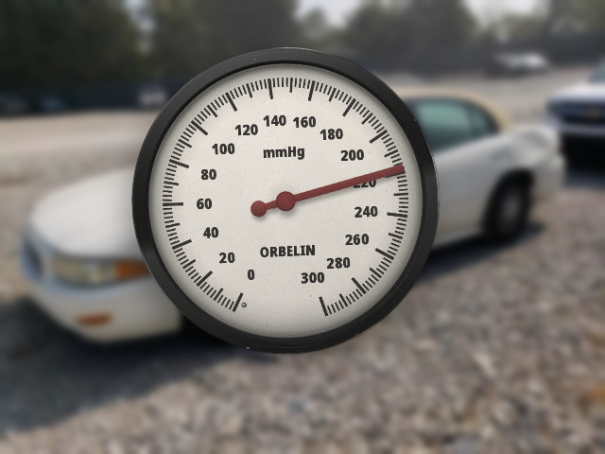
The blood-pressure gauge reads 218 mmHg
